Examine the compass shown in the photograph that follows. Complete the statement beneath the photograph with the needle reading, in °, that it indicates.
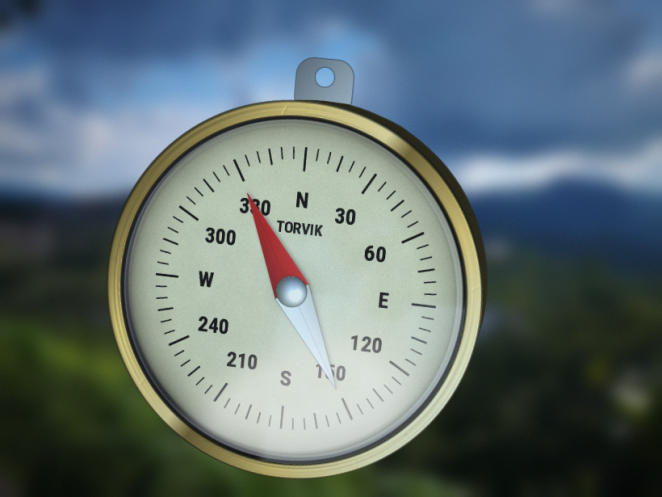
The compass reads 330 °
